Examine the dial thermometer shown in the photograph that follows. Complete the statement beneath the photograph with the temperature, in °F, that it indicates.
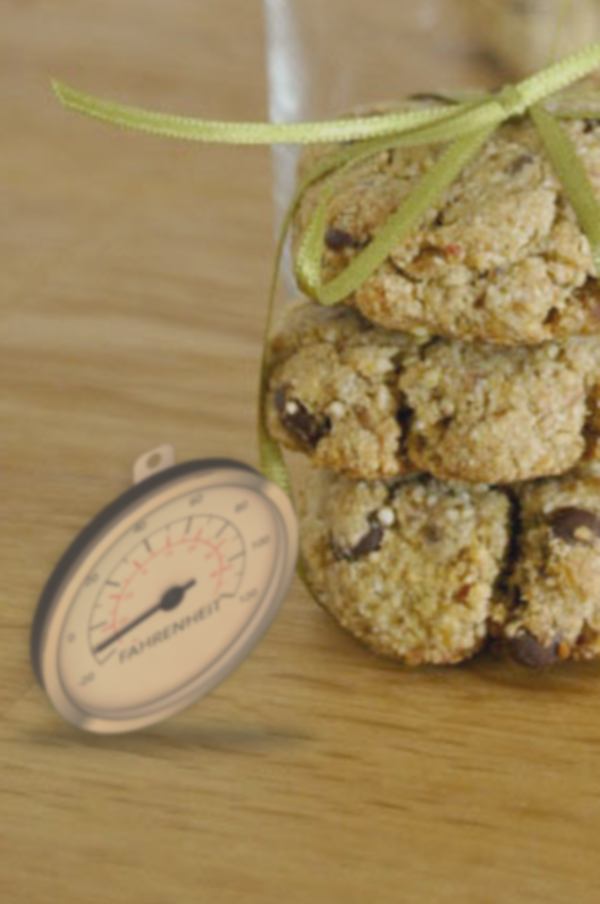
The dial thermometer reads -10 °F
